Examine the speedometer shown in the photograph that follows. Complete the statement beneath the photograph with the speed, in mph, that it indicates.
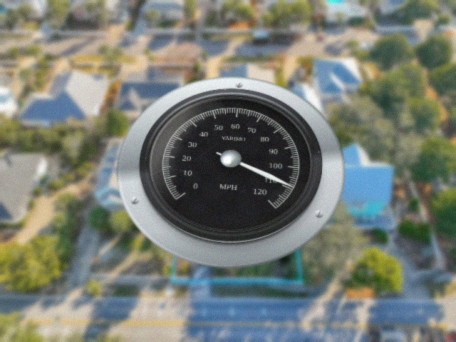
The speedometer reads 110 mph
